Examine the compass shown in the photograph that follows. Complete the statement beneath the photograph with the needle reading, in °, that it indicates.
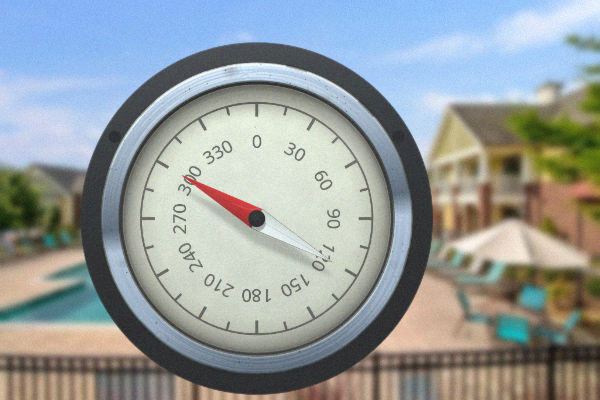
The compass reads 300 °
